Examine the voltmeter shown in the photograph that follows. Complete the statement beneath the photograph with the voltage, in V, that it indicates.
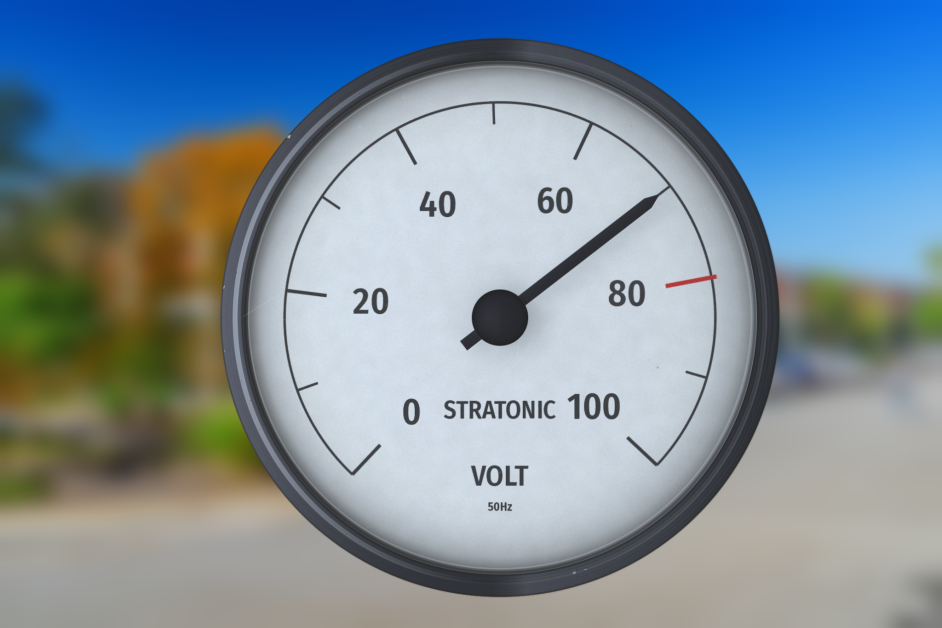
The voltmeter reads 70 V
